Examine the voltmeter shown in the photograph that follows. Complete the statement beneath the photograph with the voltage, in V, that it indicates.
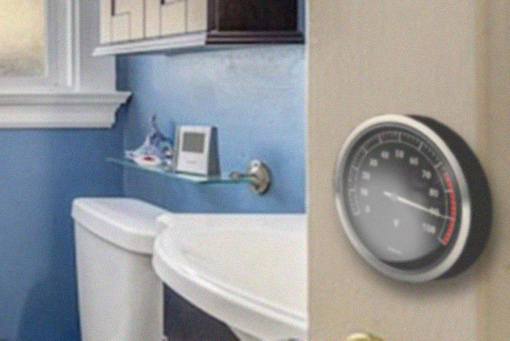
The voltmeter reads 90 V
